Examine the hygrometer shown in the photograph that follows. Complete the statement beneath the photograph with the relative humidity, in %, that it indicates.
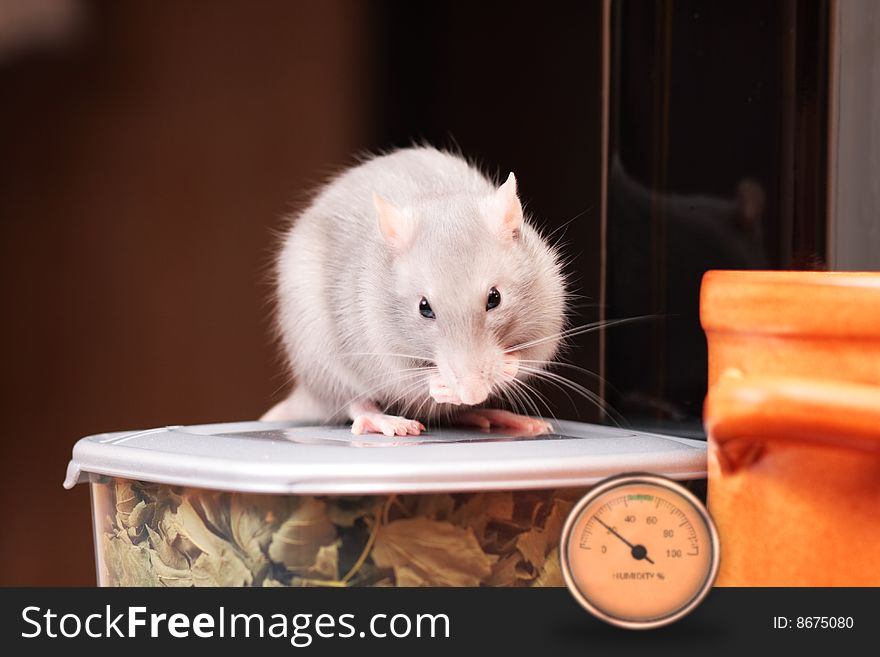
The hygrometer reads 20 %
